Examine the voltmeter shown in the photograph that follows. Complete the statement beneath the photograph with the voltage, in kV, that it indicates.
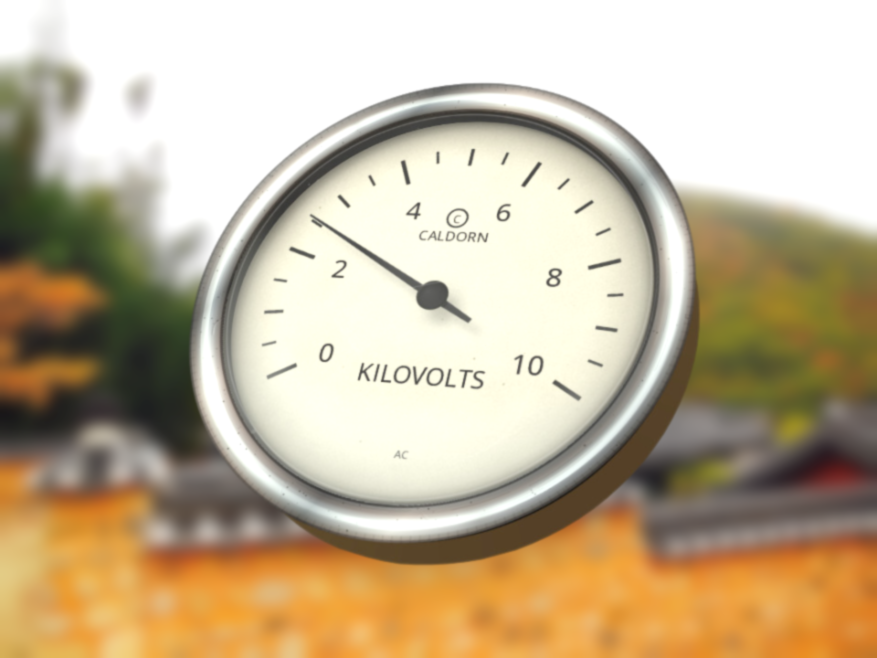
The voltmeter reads 2.5 kV
